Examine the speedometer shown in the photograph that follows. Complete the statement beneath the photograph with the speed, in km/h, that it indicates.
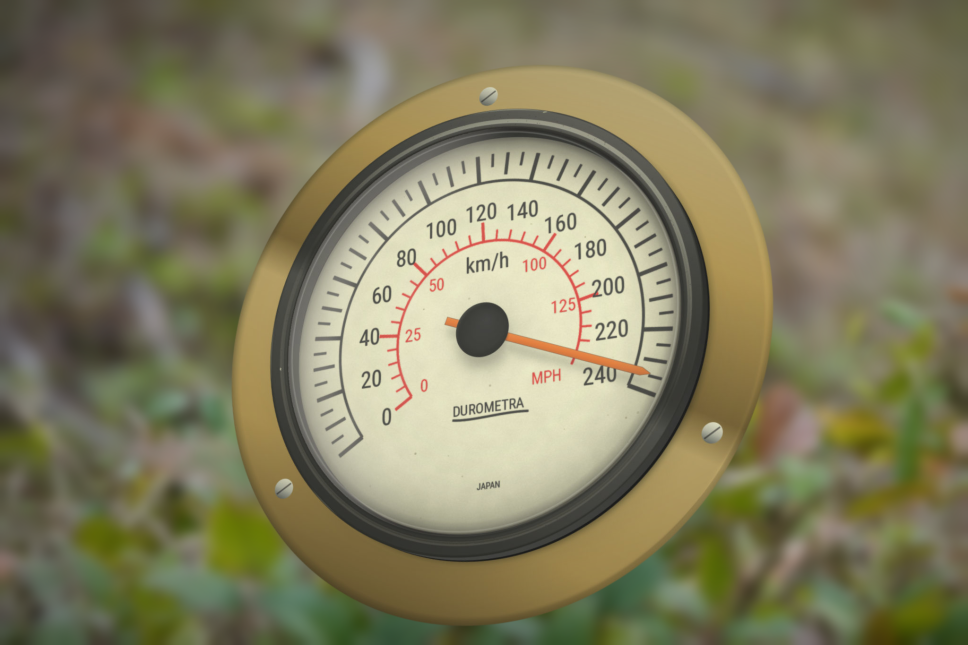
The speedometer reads 235 km/h
